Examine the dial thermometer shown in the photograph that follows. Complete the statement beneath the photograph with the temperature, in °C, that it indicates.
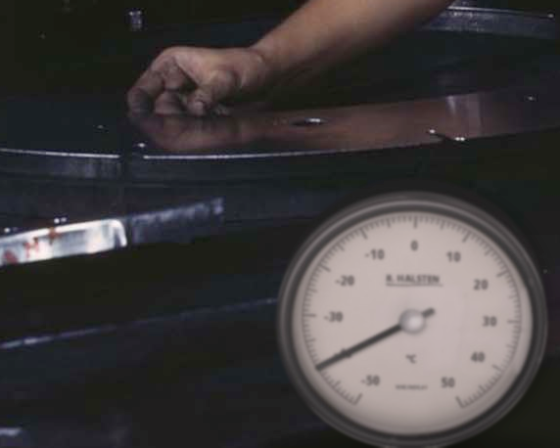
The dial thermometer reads -40 °C
